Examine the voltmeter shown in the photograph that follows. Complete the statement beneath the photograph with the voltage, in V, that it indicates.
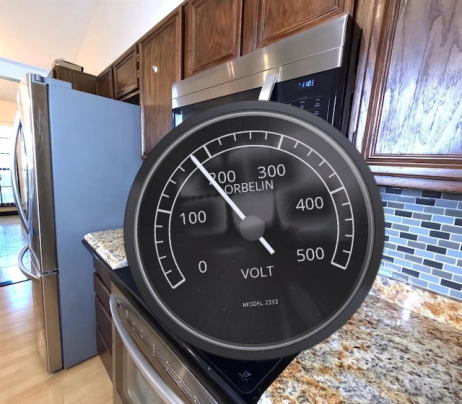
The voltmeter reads 180 V
